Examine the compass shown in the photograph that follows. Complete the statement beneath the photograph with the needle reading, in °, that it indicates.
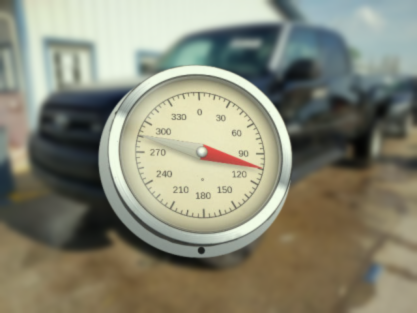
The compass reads 105 °
